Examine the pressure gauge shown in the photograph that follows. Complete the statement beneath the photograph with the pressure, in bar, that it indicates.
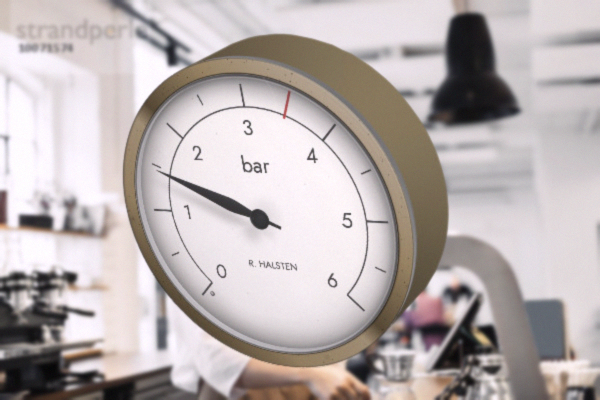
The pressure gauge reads 1.5 bar
